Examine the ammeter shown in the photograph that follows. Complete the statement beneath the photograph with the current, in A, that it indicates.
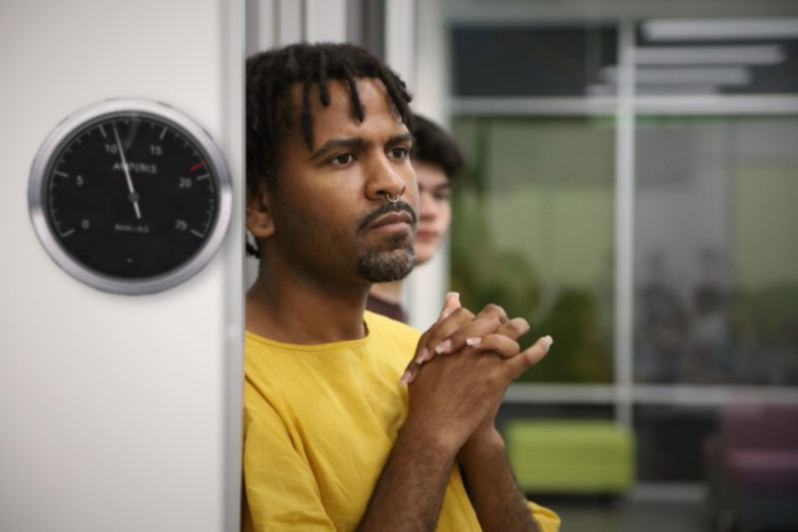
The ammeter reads 11 A
